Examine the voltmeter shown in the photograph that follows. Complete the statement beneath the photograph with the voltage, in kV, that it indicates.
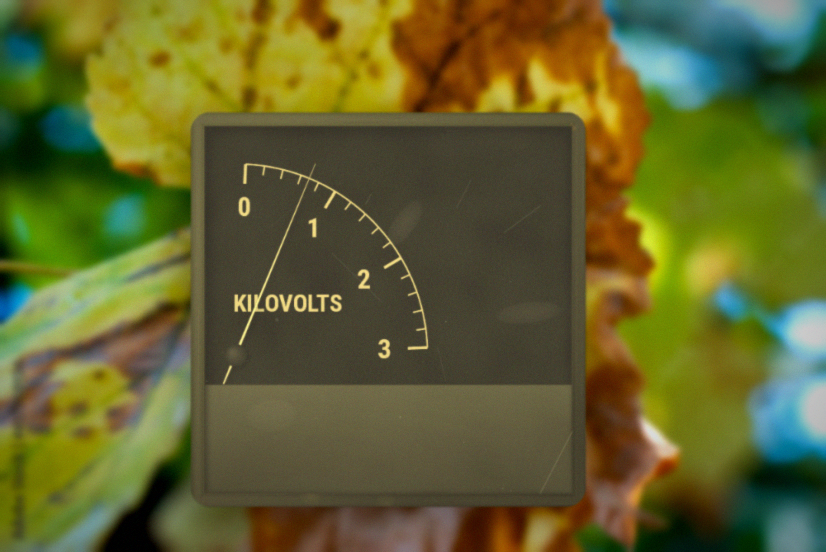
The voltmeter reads 0.7 kV
